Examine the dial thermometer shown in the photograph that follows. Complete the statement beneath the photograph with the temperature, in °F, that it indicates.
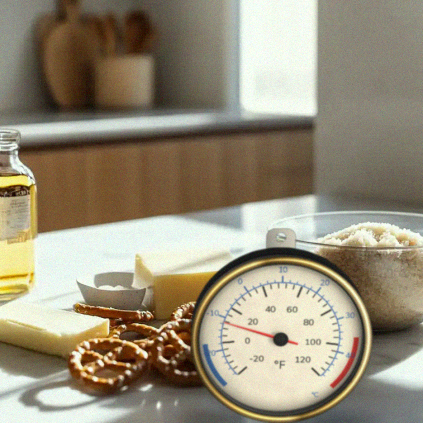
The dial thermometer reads 12 °F
